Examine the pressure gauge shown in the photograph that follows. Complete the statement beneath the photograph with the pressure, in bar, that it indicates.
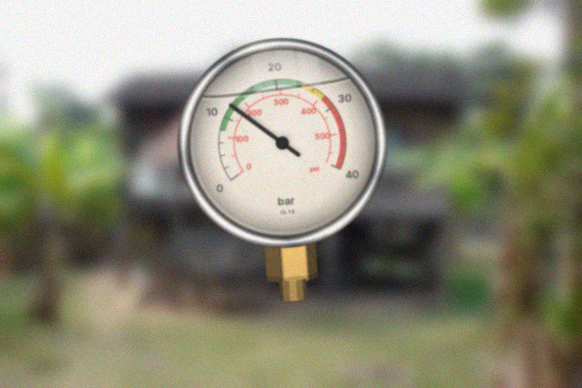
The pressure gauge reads 12 bar
